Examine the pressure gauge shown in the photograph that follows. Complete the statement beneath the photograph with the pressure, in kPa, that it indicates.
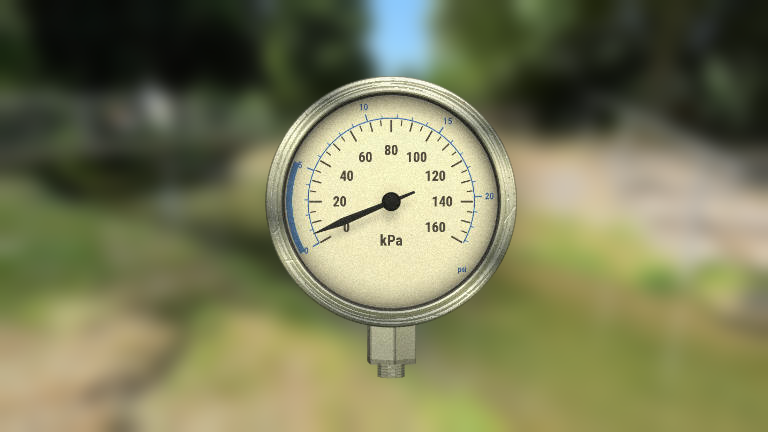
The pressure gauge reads 5 kPa
